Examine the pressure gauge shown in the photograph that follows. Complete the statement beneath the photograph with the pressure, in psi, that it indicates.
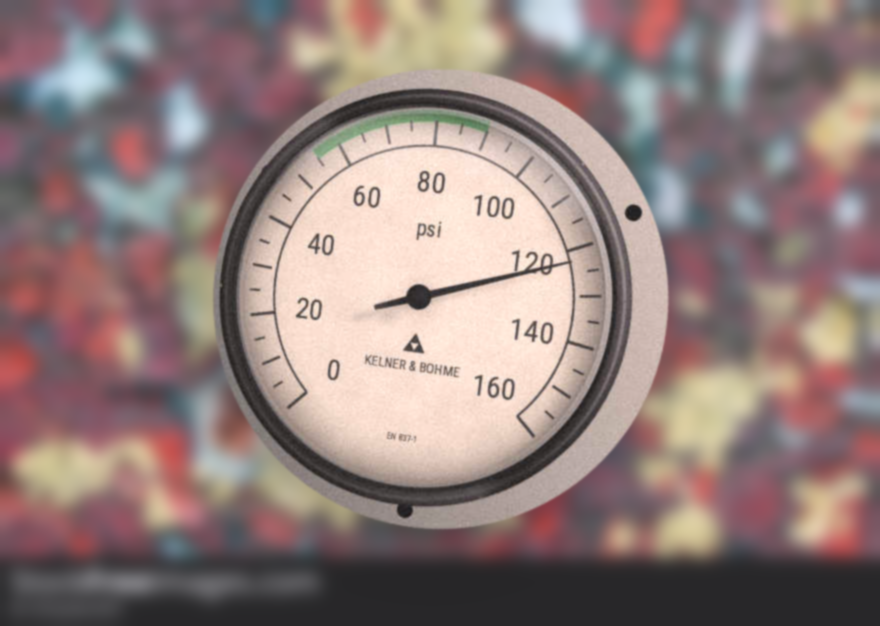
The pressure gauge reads 122.5 psi
